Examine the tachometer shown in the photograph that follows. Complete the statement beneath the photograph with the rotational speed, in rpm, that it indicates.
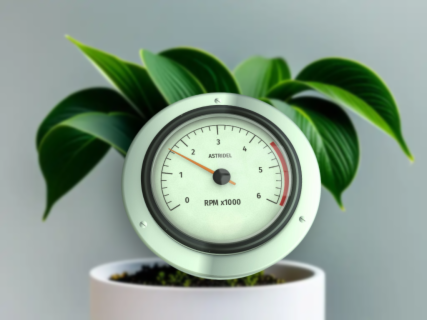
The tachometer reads 1600 rpm
